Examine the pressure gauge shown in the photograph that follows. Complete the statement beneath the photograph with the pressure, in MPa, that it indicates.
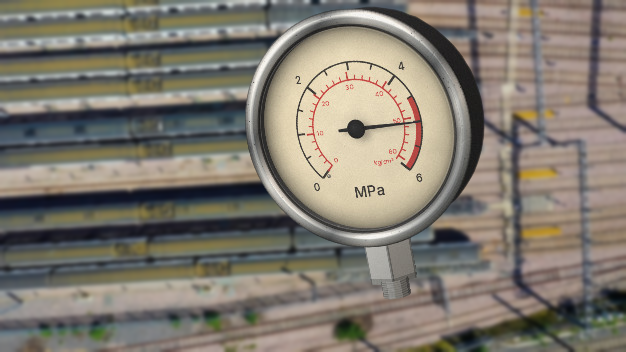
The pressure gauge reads 5 MPa
